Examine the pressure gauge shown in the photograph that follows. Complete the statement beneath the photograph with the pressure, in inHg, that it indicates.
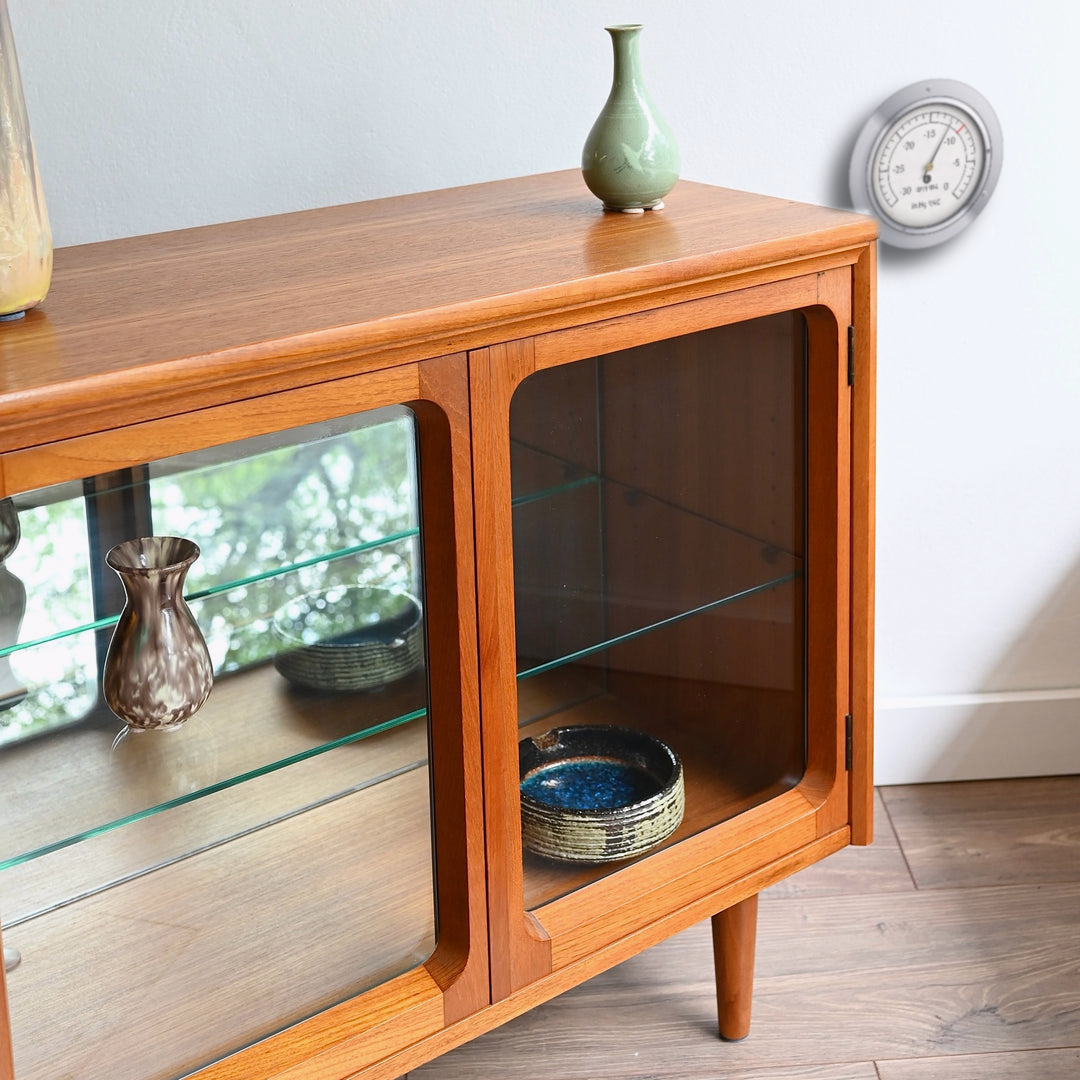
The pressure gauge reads -12 inHg
